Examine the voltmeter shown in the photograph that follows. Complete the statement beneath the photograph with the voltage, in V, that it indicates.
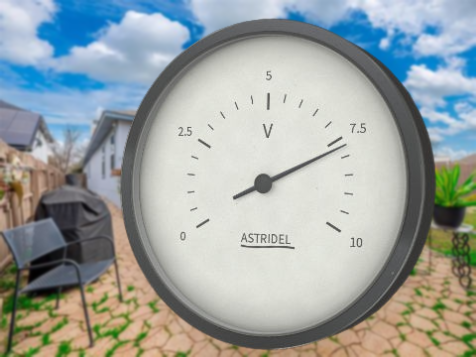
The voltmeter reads 7.75 V
